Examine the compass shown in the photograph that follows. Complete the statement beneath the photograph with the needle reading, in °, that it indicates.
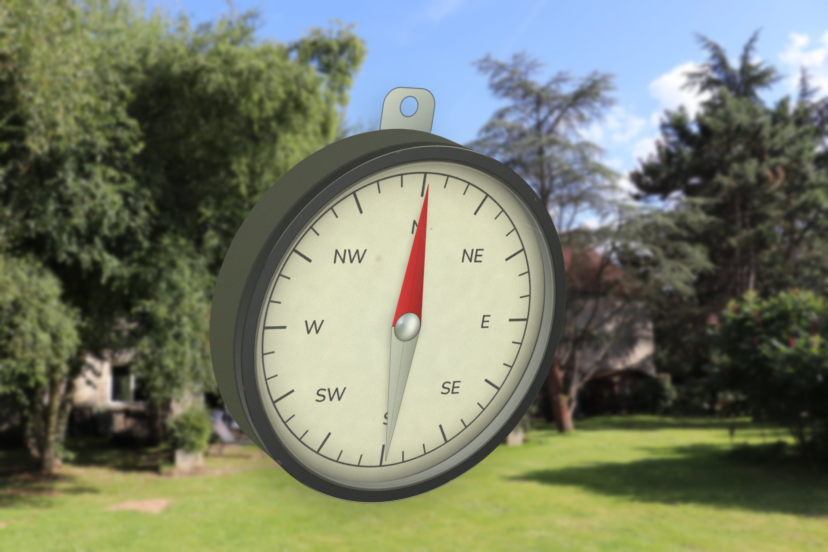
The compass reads 0 °
